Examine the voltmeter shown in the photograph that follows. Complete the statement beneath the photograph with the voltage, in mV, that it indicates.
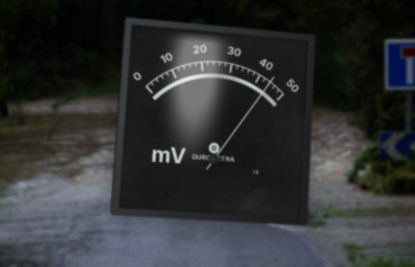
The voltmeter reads 44 mV
